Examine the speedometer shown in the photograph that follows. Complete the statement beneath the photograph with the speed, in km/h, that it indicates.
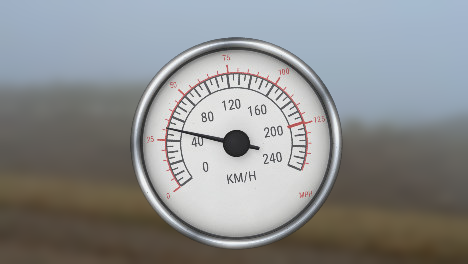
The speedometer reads 50 km/h
